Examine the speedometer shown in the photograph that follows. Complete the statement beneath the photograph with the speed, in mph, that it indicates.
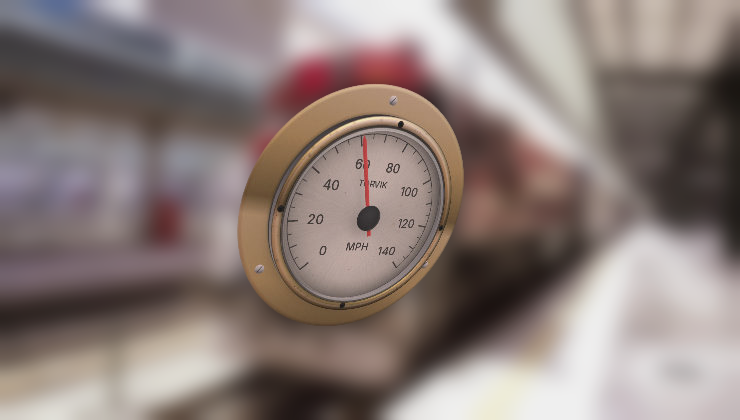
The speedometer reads 60 mph
